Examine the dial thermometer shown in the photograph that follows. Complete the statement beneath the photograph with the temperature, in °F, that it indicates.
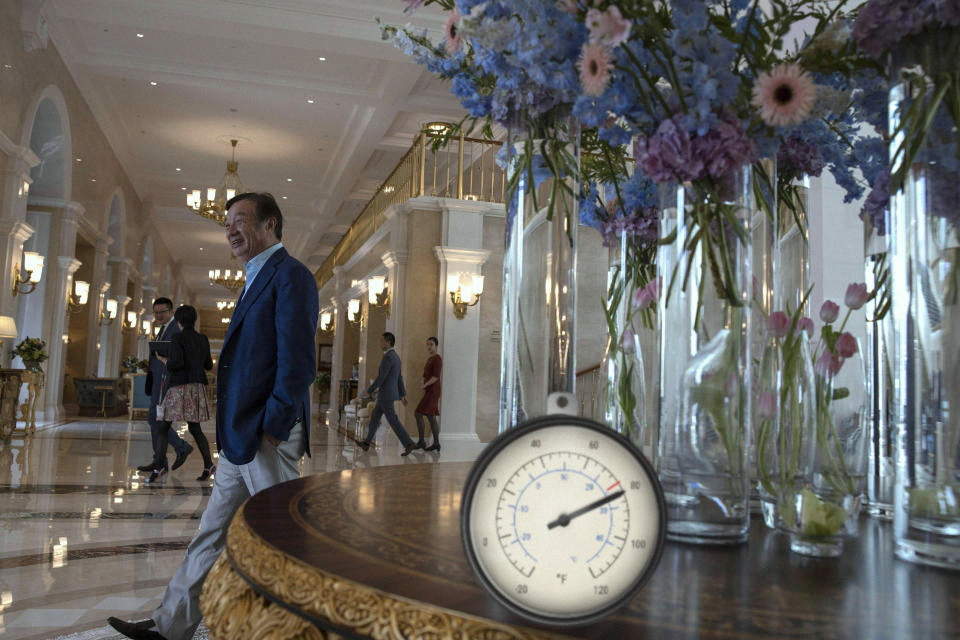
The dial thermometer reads 80 °F
